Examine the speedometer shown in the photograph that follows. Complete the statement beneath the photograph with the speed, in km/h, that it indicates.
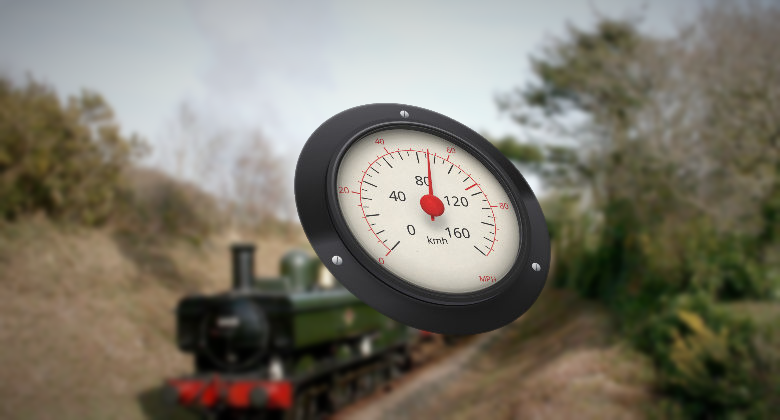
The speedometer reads 85 km/h
